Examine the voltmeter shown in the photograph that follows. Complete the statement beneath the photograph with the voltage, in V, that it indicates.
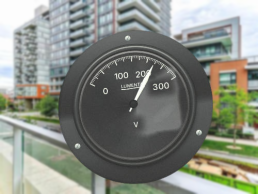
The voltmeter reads 225 V
